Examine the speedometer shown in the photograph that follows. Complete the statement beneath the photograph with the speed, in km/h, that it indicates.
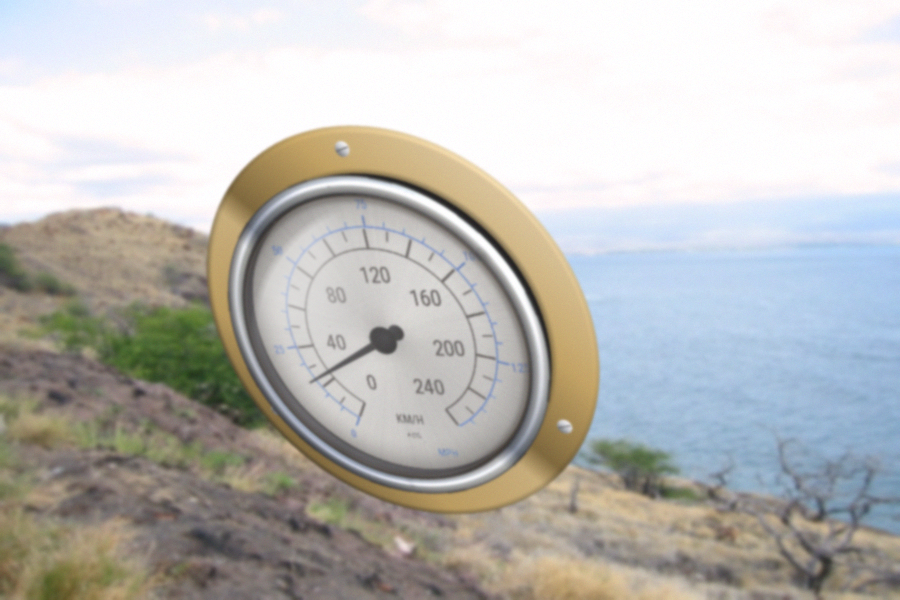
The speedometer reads 25 km/h
